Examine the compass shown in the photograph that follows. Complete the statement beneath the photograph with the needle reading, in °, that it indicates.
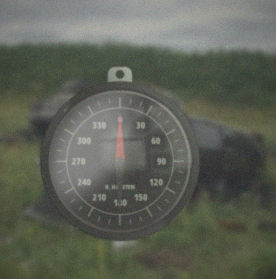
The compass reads 0 °
